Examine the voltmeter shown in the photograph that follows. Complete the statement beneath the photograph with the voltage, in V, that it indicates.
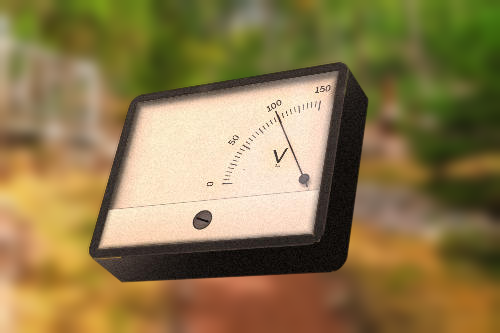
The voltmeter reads 100 V
